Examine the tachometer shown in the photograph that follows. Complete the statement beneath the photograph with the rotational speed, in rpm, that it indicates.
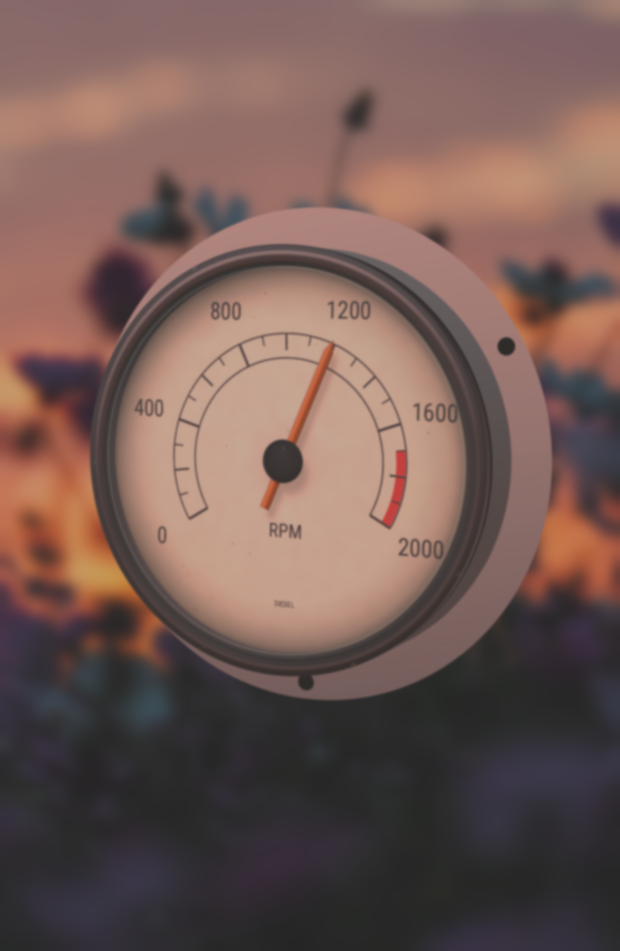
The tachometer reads 1200 rpm
